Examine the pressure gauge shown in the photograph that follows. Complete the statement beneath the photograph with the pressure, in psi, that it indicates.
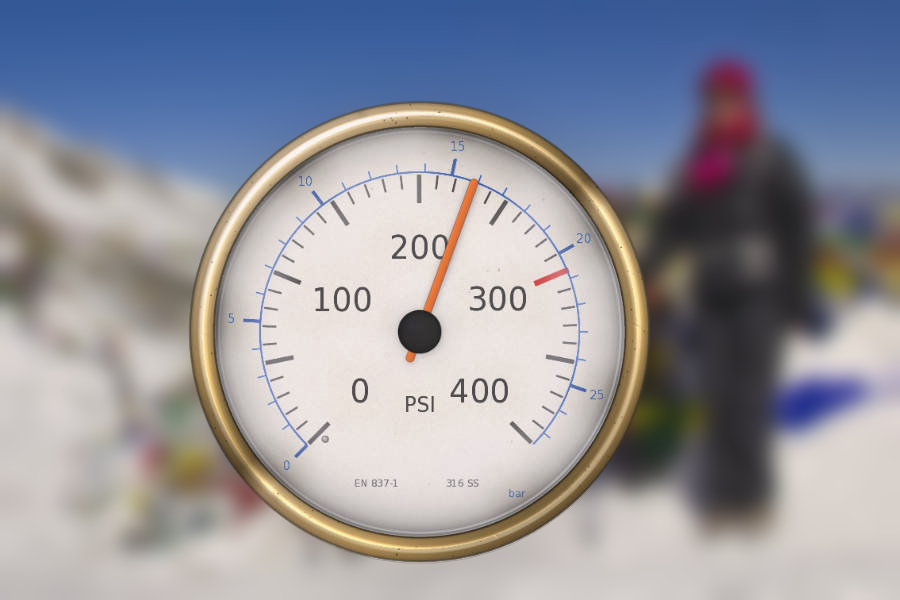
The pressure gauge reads 230 psi
